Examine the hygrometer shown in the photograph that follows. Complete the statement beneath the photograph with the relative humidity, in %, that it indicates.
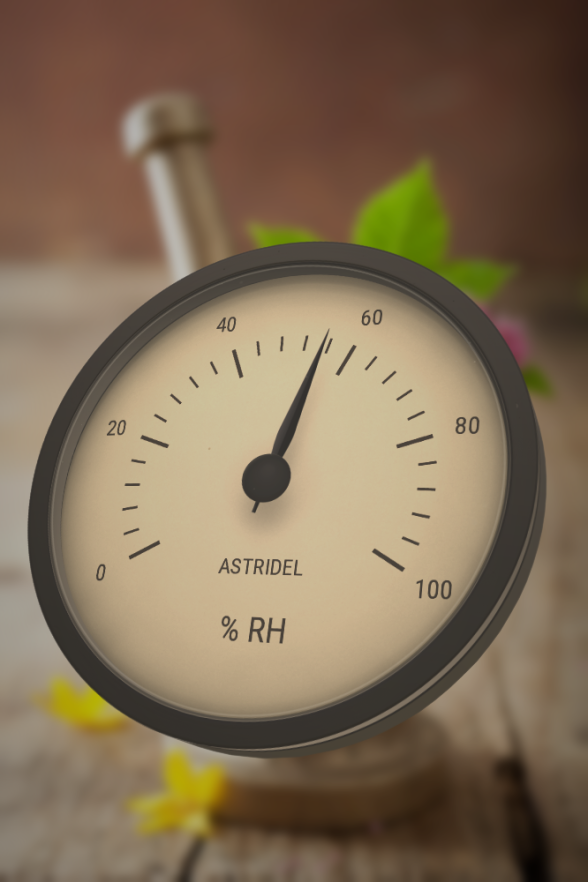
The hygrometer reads 56 %
